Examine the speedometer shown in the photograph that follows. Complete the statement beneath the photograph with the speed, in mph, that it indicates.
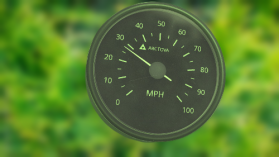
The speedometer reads 27.5 mph
